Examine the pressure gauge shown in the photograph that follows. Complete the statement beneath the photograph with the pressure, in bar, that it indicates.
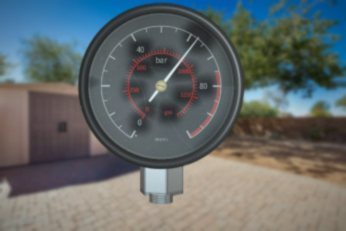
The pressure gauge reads 62.5 bar
